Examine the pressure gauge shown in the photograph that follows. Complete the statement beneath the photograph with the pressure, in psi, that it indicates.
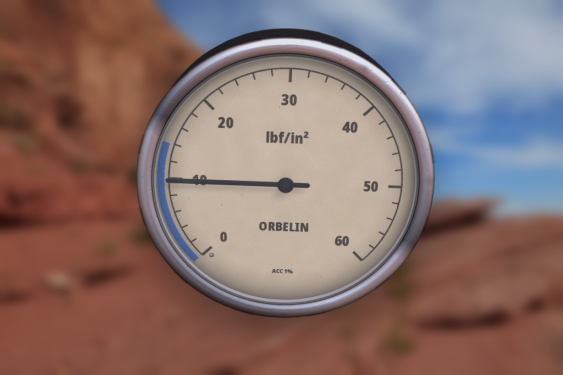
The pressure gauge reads 10 psi
